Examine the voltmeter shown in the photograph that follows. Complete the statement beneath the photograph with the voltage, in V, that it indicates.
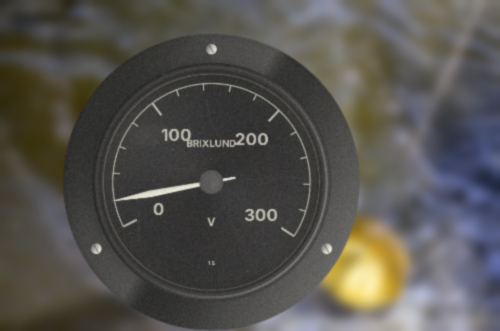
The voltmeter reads 20 V
